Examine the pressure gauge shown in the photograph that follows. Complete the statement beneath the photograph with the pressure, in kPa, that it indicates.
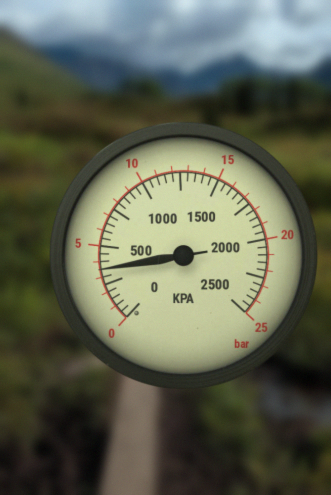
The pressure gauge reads 350 kPa
